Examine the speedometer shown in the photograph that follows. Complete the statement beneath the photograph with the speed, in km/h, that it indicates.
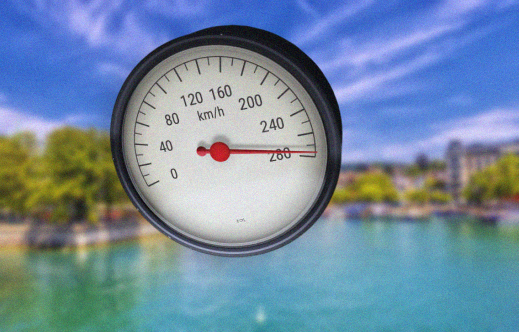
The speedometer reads 275 km/h
